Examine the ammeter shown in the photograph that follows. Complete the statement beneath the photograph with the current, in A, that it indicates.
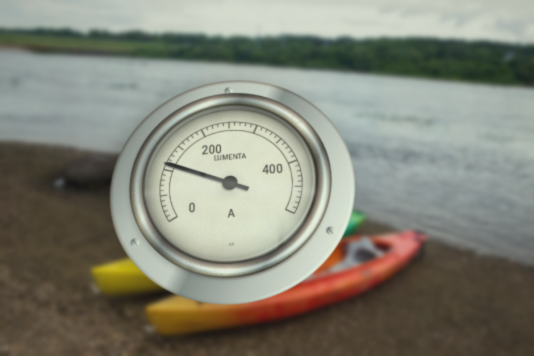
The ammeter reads 110 A
